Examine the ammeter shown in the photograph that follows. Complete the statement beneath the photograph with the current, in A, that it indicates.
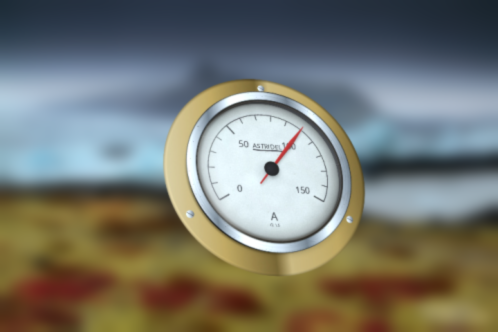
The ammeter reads 100 A
